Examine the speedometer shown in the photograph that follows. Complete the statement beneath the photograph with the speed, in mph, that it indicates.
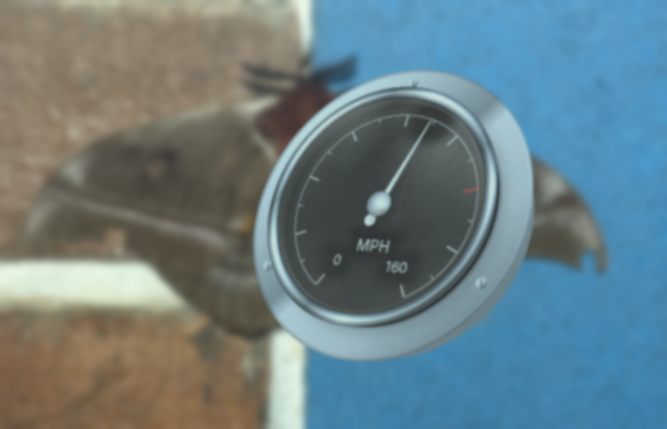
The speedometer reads 90 mph
